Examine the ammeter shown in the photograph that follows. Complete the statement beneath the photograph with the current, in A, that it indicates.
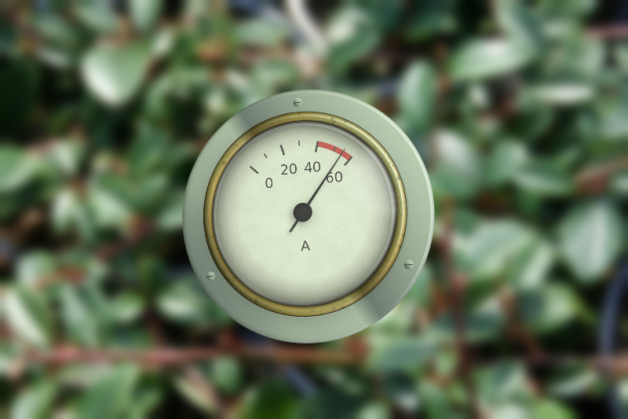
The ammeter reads 55 A
